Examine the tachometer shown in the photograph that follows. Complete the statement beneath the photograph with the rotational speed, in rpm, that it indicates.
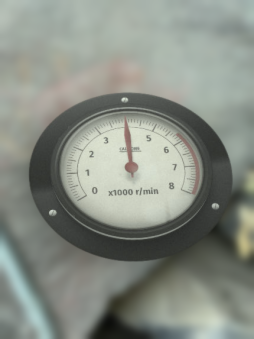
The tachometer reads 4000 rpm
